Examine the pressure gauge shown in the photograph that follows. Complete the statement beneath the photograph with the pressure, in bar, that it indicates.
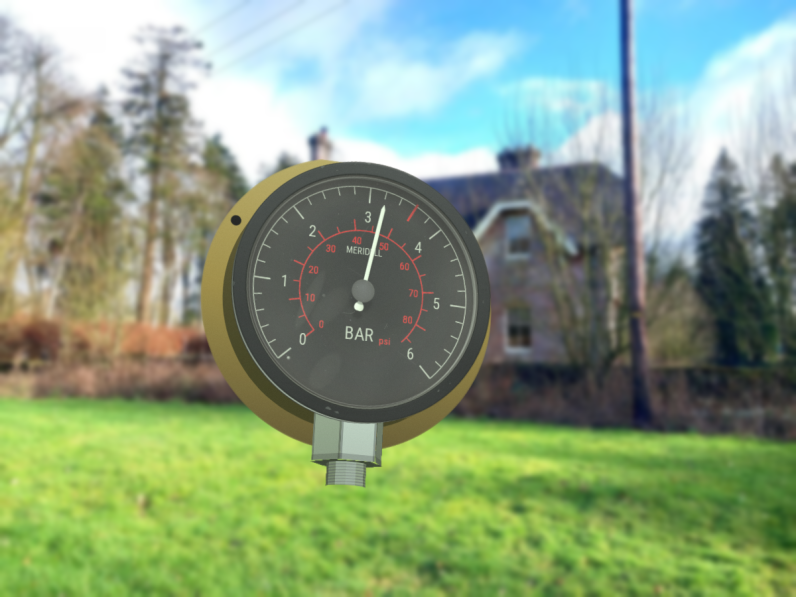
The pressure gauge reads 3.2 bar
